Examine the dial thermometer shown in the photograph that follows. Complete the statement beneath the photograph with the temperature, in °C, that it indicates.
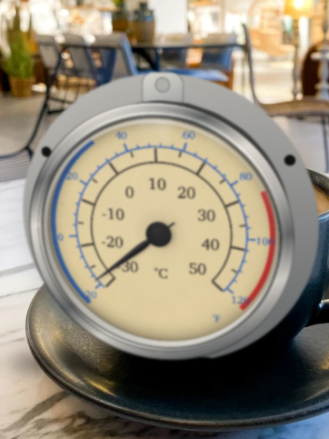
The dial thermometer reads -27.5 °C
